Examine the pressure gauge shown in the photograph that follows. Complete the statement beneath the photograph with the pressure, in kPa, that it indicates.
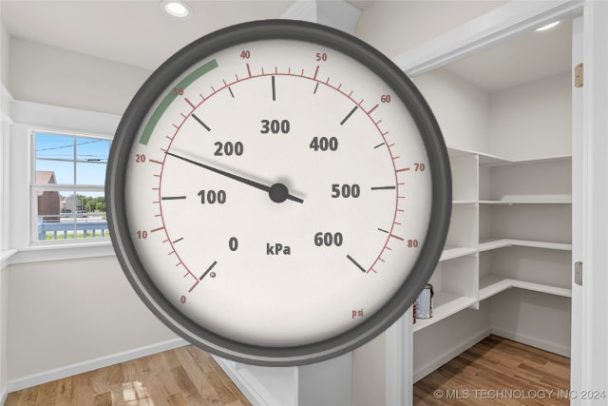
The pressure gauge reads 150 kPa
